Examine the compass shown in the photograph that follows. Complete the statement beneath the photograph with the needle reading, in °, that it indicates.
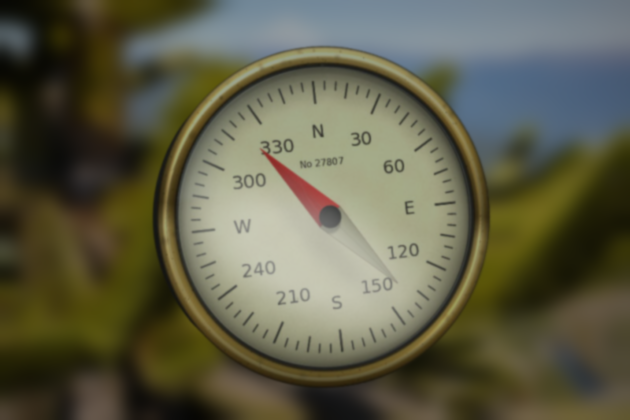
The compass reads 320 °
